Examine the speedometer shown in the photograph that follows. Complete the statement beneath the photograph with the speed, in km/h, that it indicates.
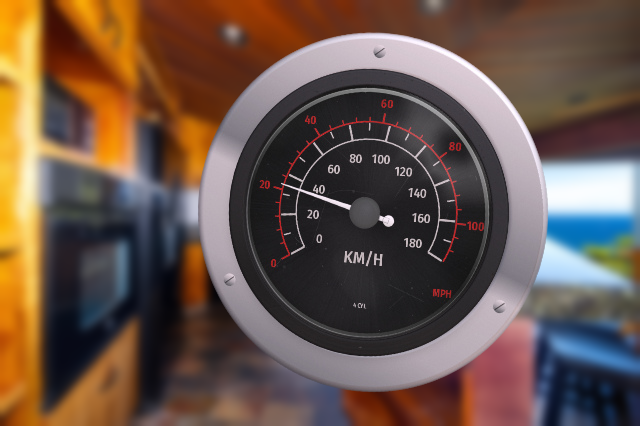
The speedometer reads 35 km/h
